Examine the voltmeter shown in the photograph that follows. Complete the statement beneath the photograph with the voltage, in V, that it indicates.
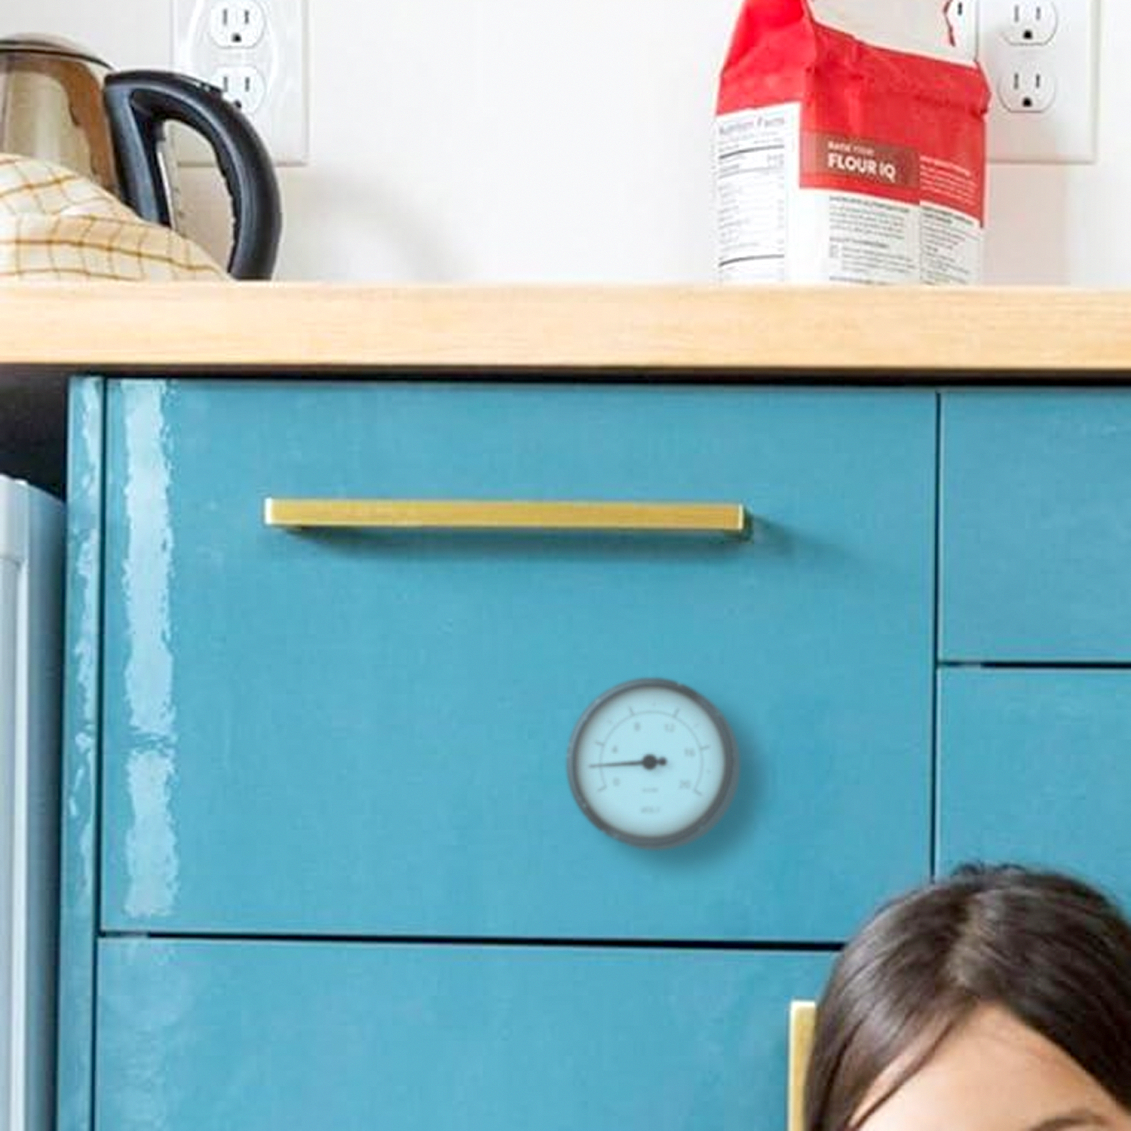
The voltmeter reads 2 V
